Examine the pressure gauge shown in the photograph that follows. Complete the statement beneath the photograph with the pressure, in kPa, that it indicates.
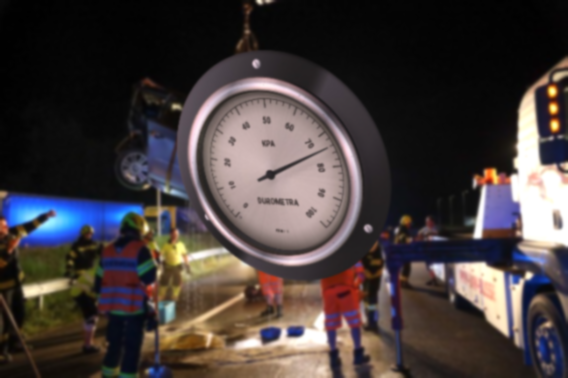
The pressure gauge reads 74 kPa
